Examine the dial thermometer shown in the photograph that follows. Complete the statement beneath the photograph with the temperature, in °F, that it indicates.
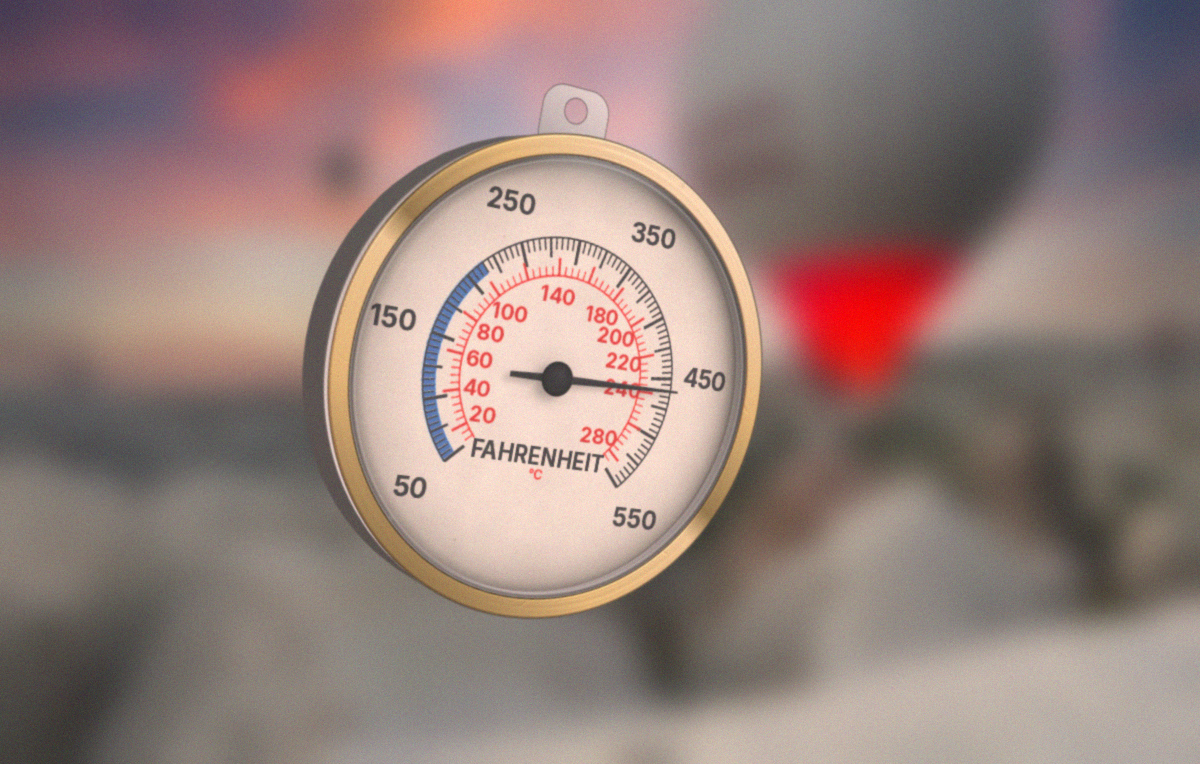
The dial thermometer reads 460 °F
